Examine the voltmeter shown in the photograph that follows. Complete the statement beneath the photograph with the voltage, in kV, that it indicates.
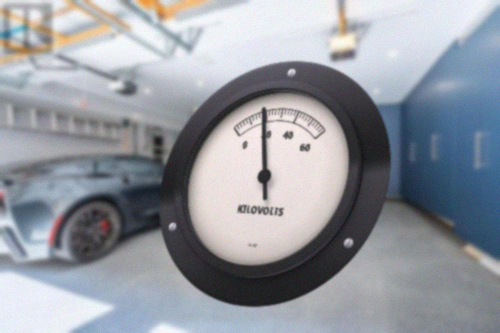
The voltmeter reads 20 kV
